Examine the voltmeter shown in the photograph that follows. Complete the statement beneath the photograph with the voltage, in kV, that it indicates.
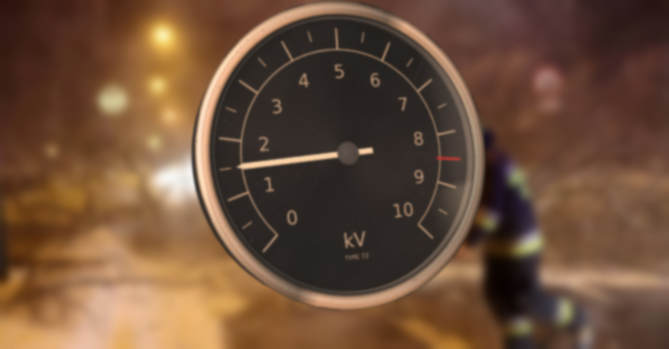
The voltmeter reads 1.5 kV
